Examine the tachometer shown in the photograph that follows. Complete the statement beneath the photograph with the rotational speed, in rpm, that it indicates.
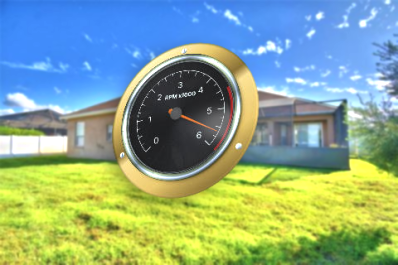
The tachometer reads 5625 rpm
